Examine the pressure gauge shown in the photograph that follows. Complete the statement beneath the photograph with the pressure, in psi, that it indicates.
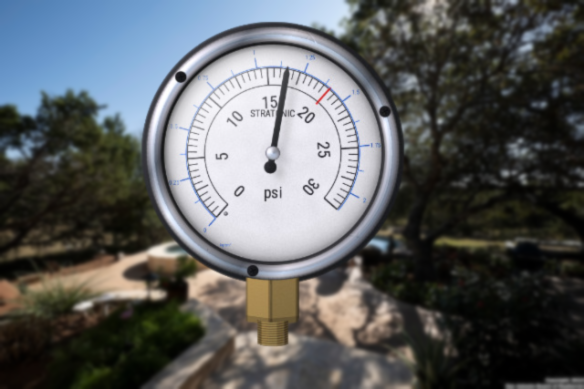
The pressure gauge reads 16.5 psi
